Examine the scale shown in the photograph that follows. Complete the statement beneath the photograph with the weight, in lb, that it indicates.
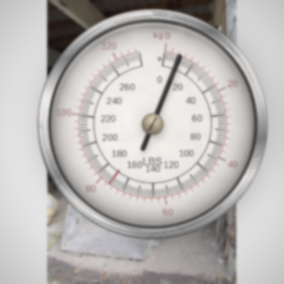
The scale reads 10 lb
